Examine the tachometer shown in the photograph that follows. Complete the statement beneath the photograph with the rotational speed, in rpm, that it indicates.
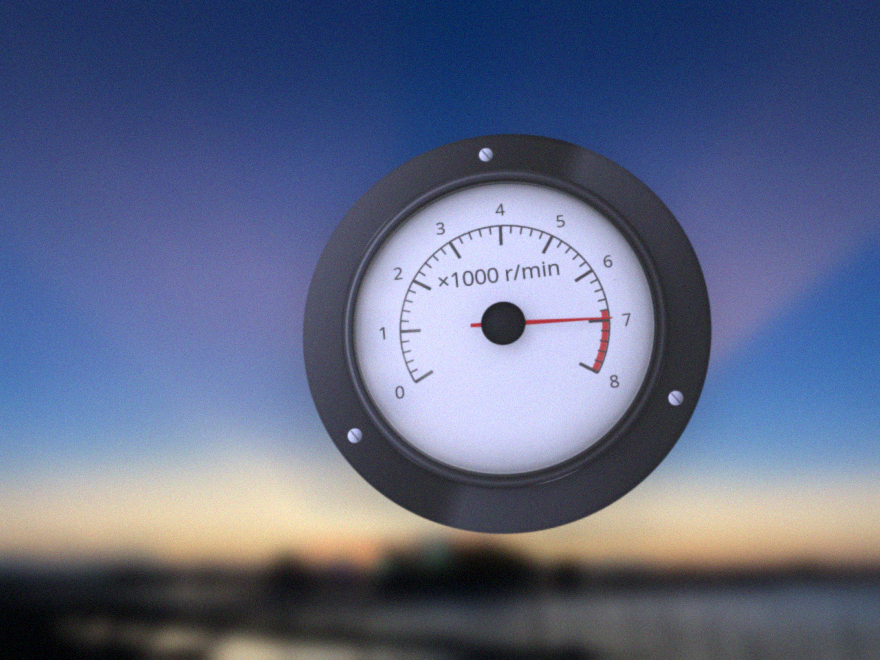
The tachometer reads 7000 rpm
